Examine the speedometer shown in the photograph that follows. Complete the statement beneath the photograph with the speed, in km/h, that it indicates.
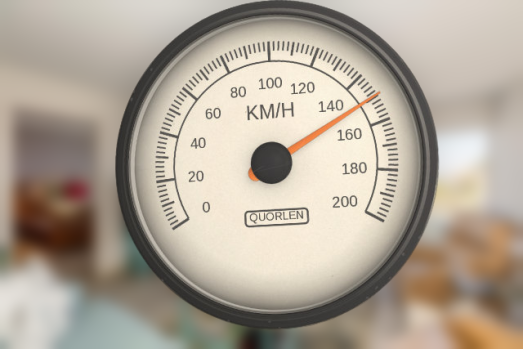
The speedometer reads 150 km/h
